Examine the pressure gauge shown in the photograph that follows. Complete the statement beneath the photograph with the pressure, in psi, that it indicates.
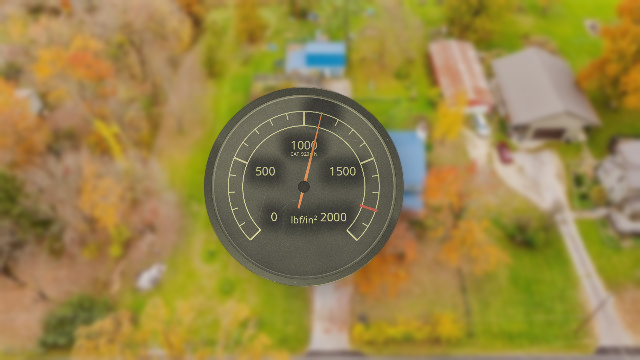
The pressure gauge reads 1100 psi
